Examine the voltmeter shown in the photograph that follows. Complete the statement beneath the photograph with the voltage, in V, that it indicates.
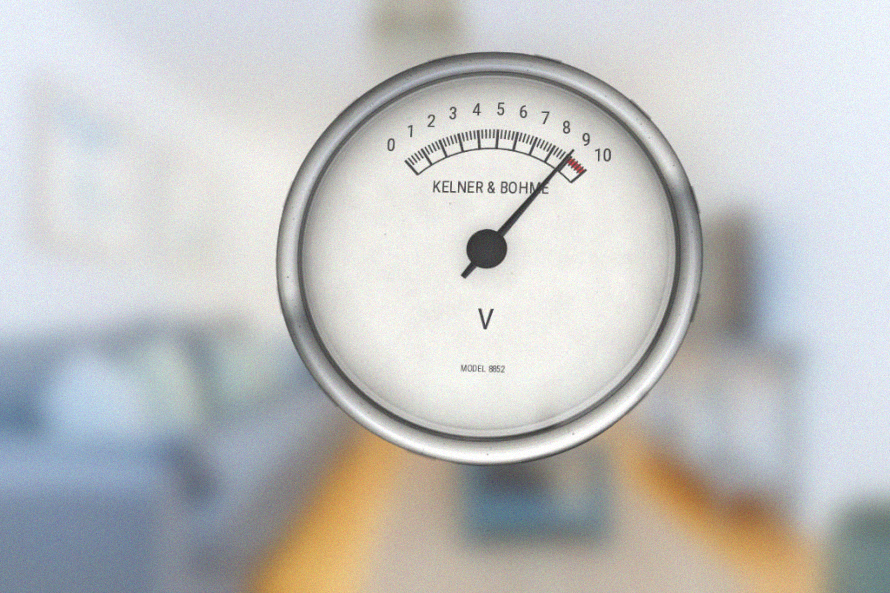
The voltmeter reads 9 V
